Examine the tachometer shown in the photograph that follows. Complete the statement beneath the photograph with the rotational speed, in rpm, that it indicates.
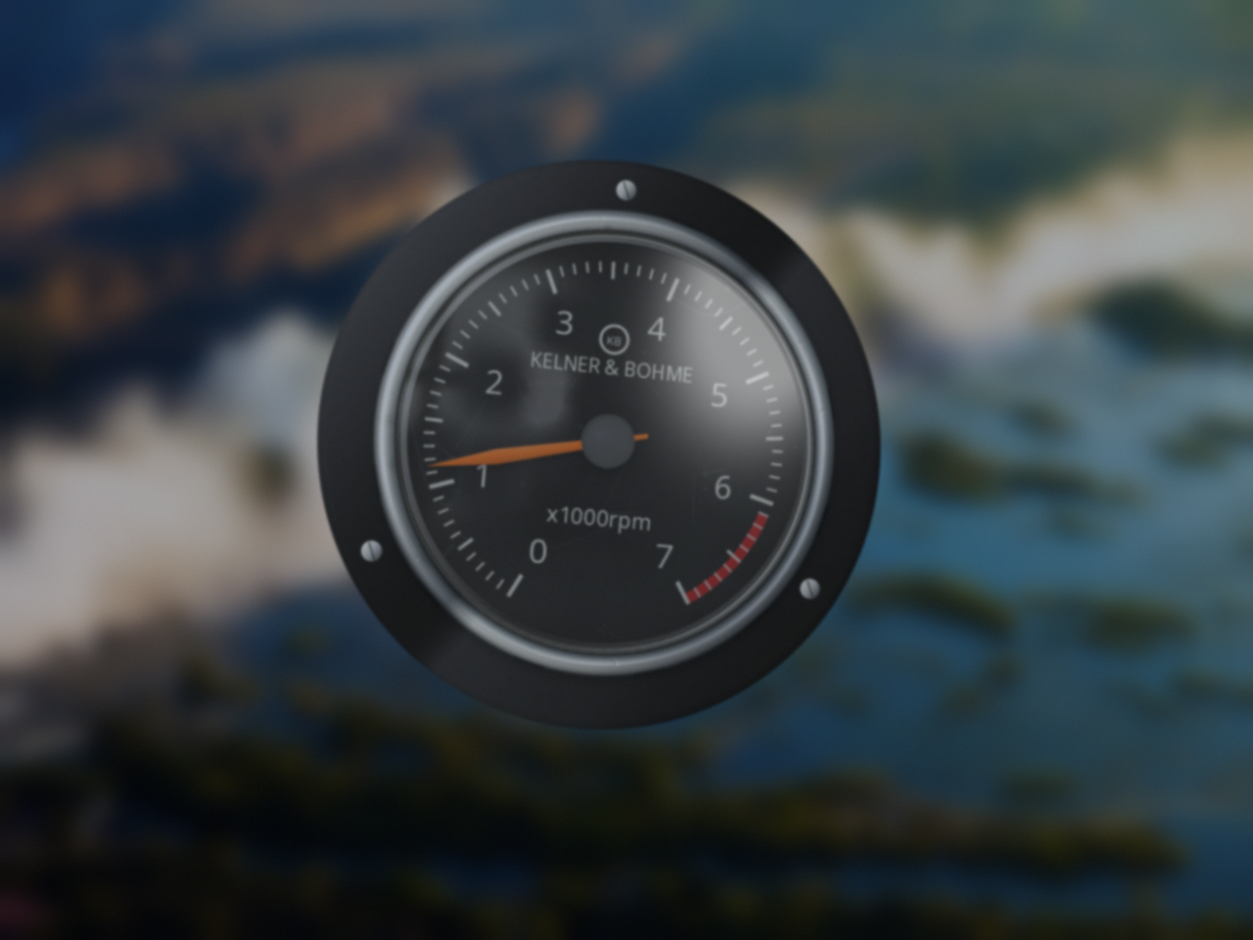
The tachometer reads 1150 rpm
